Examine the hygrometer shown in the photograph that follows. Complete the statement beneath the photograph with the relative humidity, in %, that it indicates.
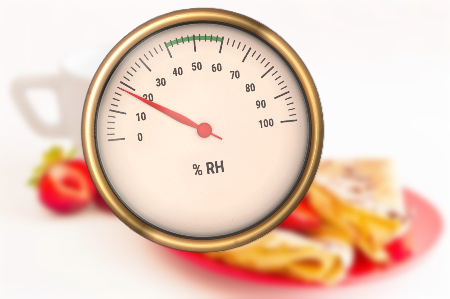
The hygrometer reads 18 %
